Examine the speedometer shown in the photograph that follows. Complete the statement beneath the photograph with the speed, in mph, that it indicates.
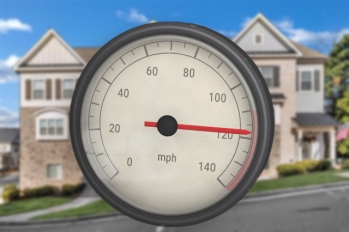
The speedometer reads 117.5 mph
